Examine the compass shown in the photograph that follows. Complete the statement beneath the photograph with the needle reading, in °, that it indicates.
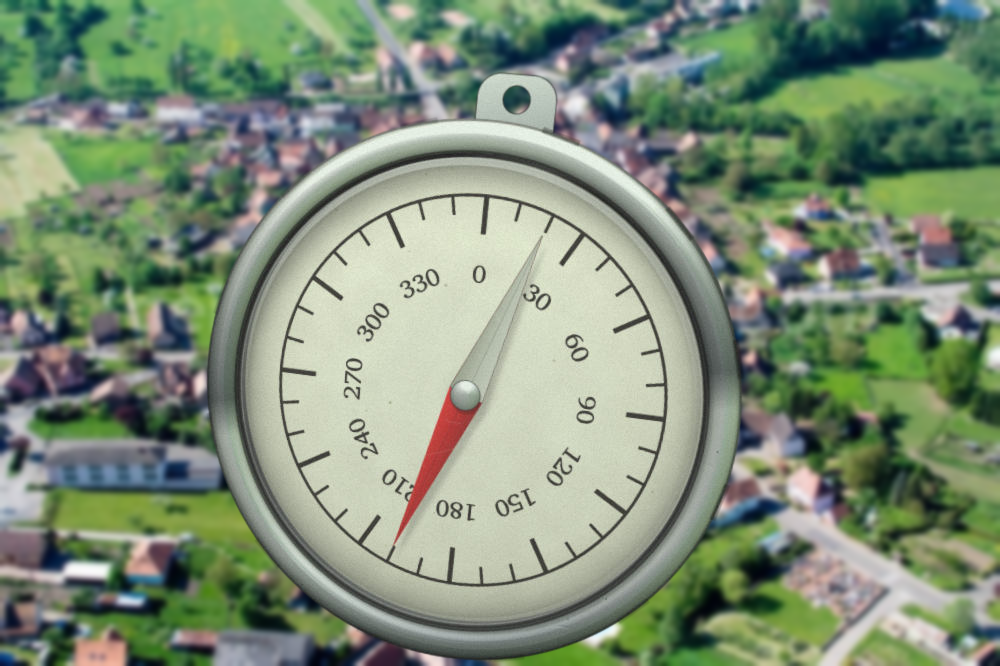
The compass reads 200 °
